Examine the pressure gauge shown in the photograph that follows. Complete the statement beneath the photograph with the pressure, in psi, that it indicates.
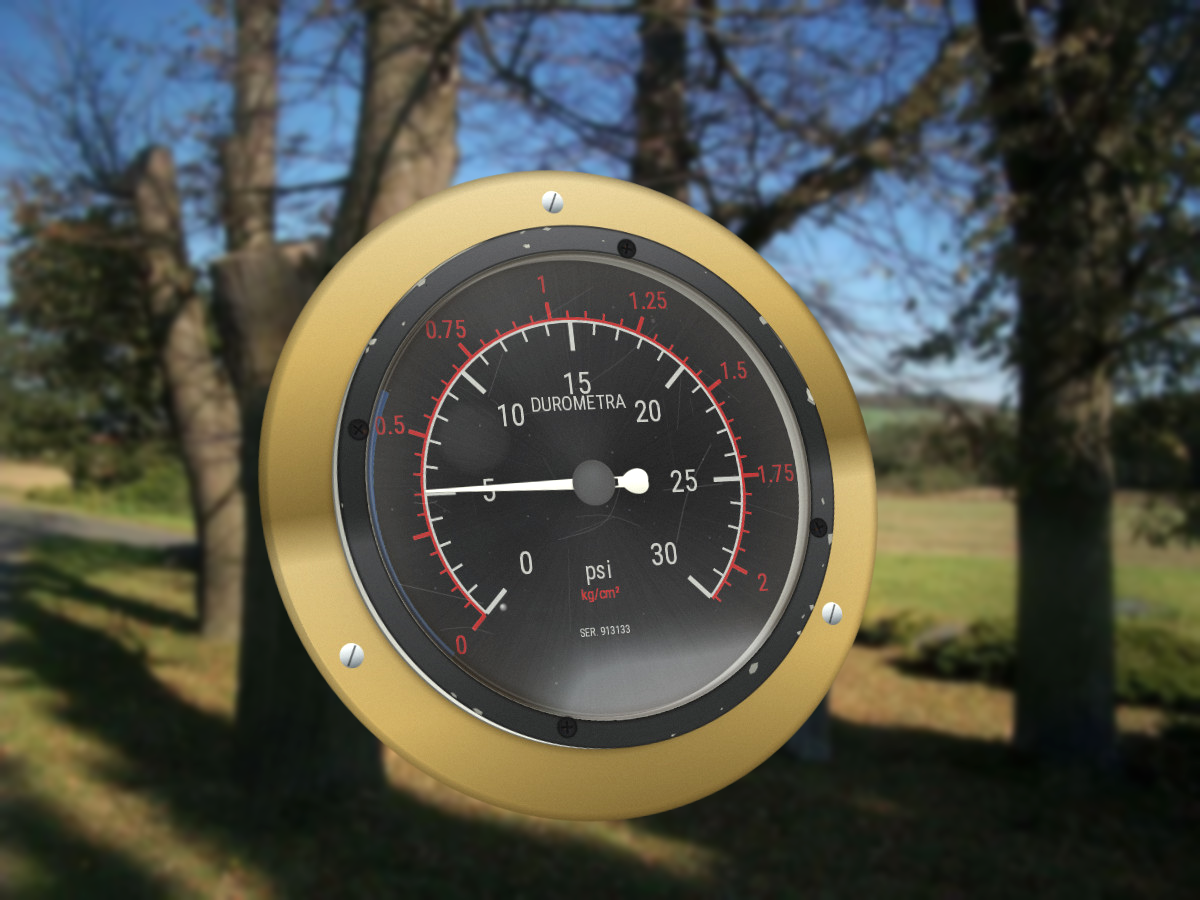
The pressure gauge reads 5 psi
